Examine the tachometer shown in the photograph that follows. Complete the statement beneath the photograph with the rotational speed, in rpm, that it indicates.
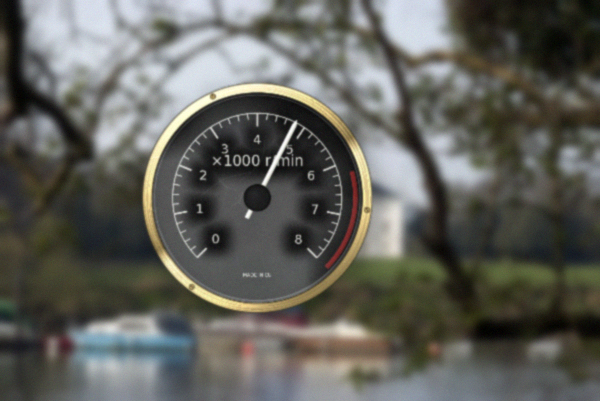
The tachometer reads 4800 rpm
